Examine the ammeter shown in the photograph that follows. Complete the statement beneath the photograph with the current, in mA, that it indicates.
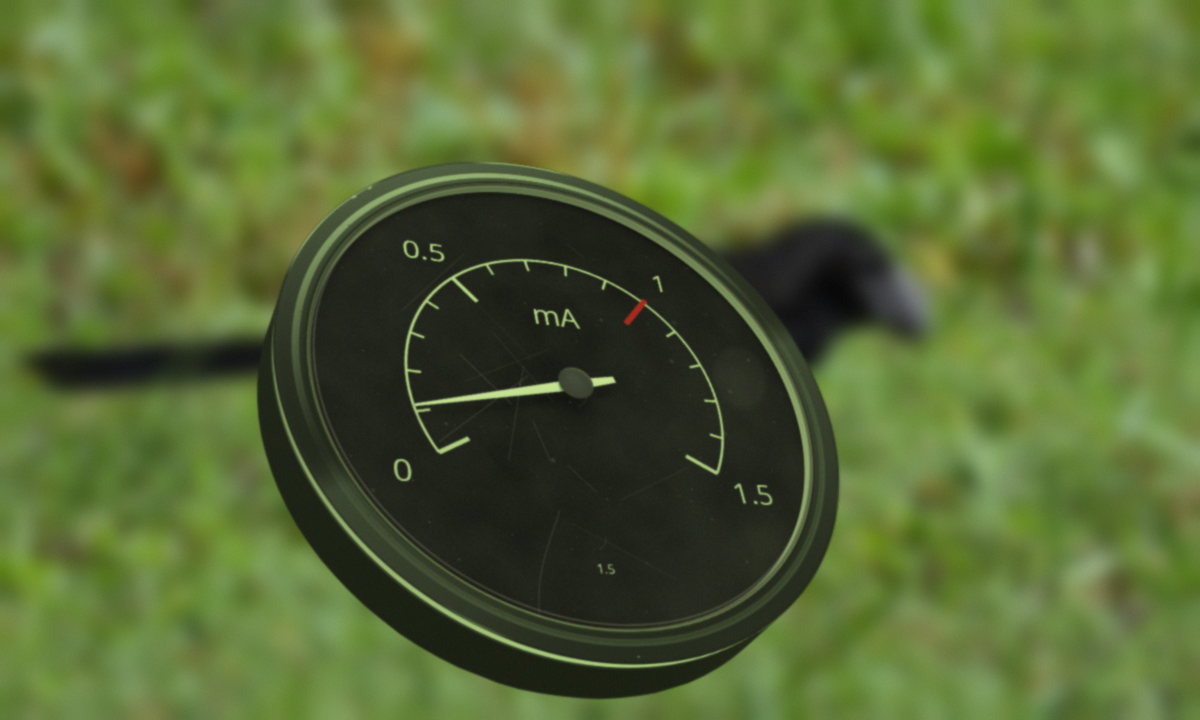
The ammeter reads 0.1 mA
